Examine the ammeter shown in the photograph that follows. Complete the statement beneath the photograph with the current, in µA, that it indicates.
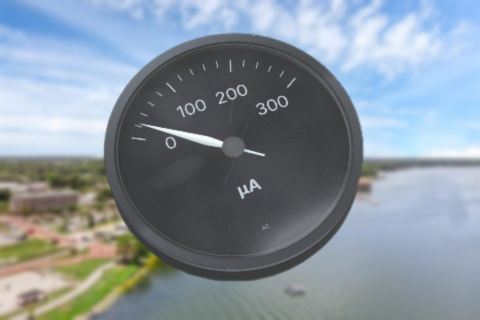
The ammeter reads 20 µA
